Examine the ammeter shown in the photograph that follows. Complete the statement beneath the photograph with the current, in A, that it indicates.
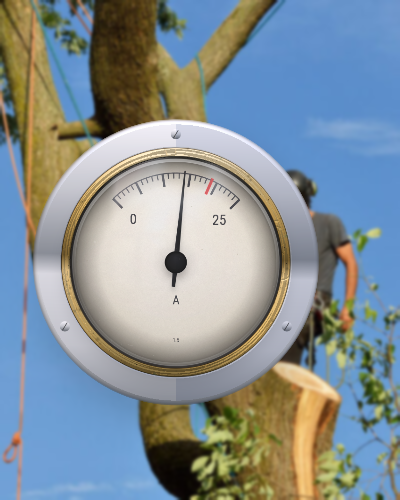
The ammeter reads 14 A
